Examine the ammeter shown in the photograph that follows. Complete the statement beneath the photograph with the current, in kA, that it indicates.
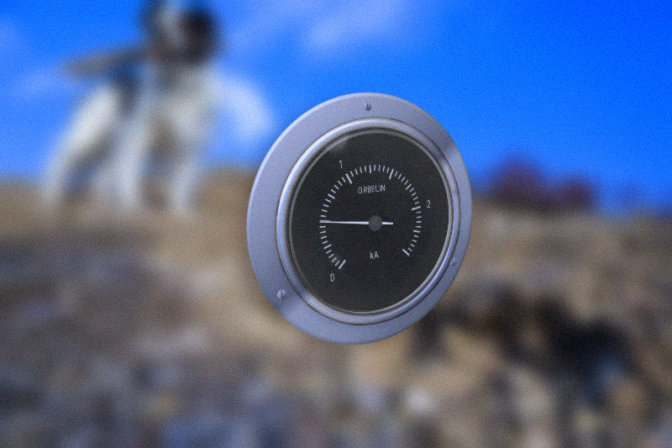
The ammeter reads 0.5 kA
